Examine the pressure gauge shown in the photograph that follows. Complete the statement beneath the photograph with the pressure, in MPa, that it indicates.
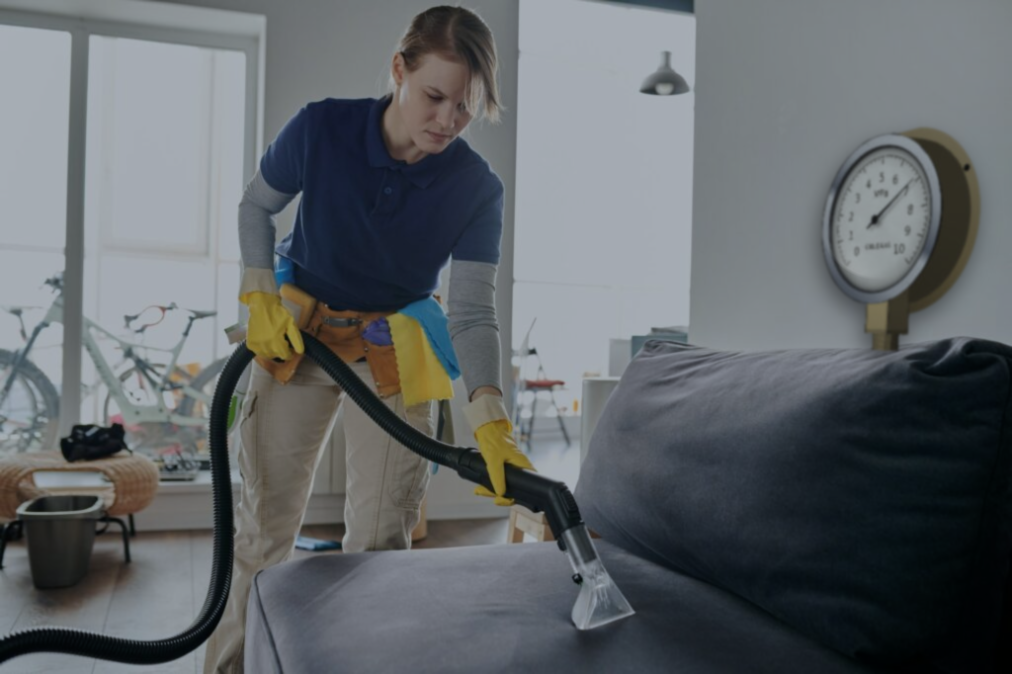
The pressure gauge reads 7 MPa
